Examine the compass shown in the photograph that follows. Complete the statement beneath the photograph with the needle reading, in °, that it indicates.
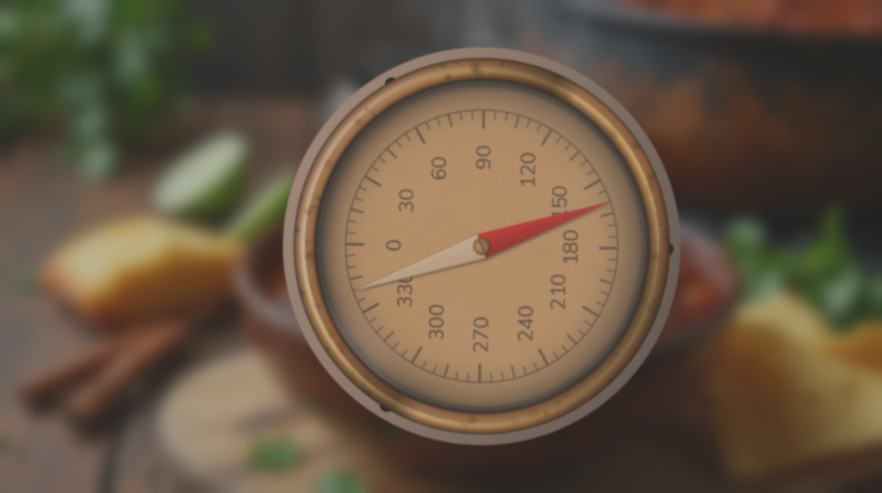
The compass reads 160 °
